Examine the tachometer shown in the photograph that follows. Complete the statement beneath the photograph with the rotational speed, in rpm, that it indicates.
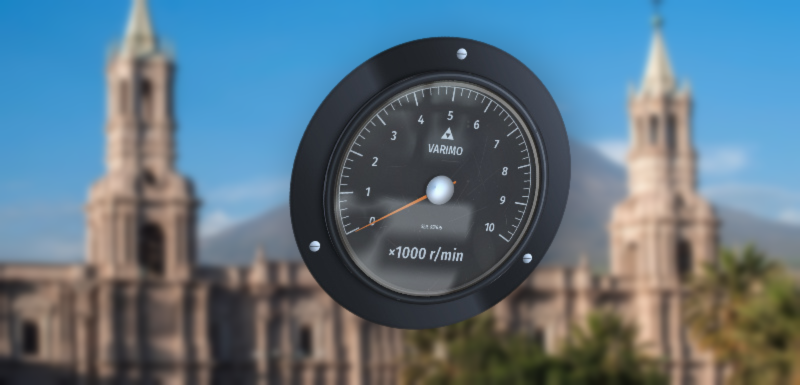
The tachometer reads 0 rpm
